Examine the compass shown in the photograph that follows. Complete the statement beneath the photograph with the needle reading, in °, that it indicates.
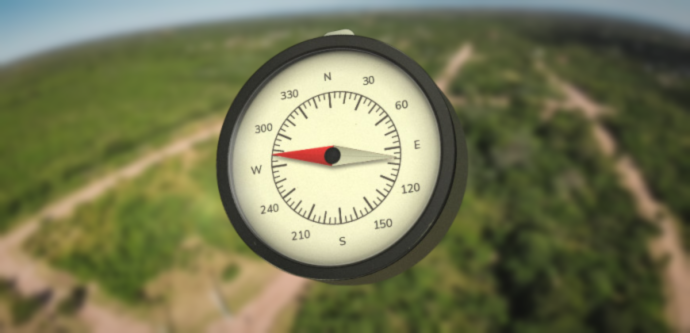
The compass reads 280 °
